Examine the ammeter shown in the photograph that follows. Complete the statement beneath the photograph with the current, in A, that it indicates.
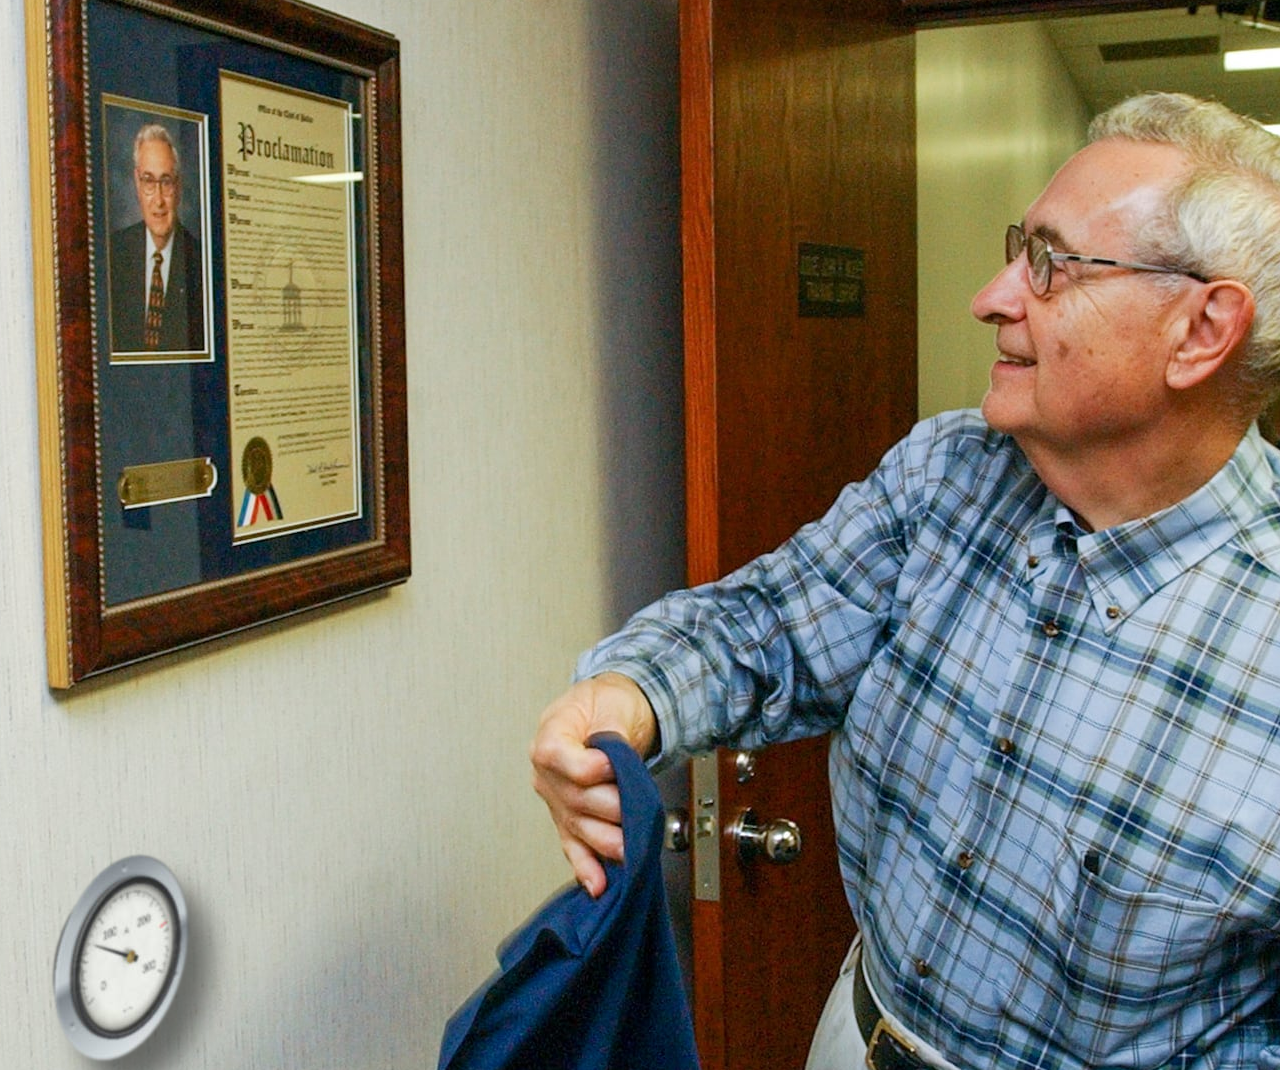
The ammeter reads 70 A
